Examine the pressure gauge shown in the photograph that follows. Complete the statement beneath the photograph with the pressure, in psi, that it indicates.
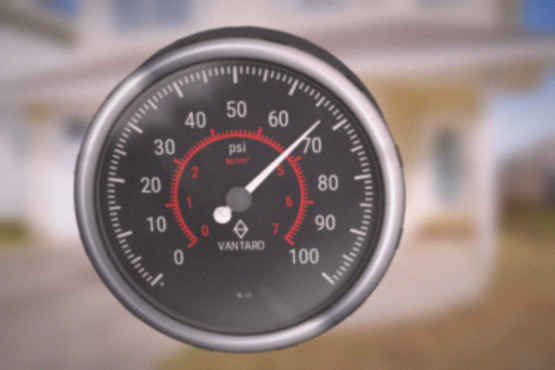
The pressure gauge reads 67 psi
